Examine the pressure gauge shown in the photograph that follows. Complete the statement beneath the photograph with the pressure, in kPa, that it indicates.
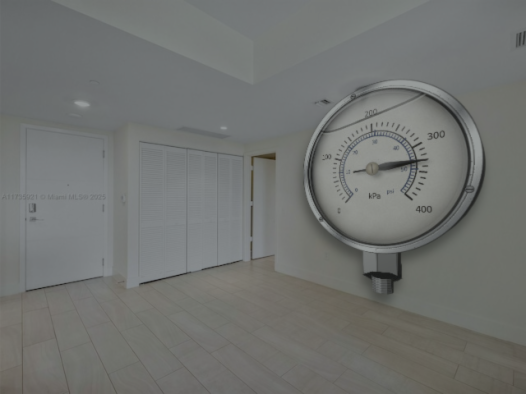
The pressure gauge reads 330 kPa
